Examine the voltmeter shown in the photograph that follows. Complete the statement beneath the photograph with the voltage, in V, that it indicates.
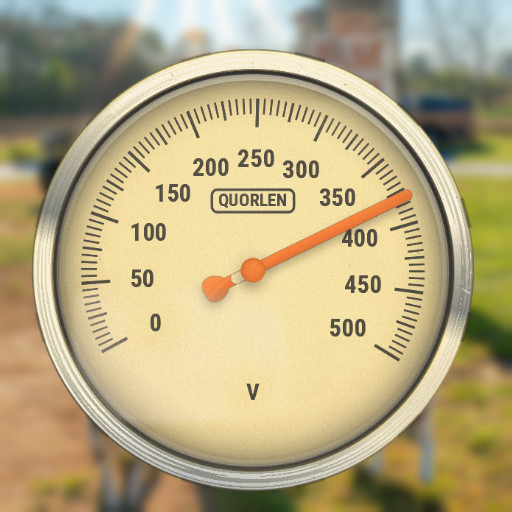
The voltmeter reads 380 V
